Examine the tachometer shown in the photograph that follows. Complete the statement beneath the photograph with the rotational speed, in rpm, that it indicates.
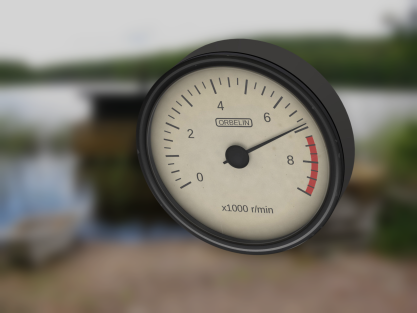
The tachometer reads 6875 rpm
